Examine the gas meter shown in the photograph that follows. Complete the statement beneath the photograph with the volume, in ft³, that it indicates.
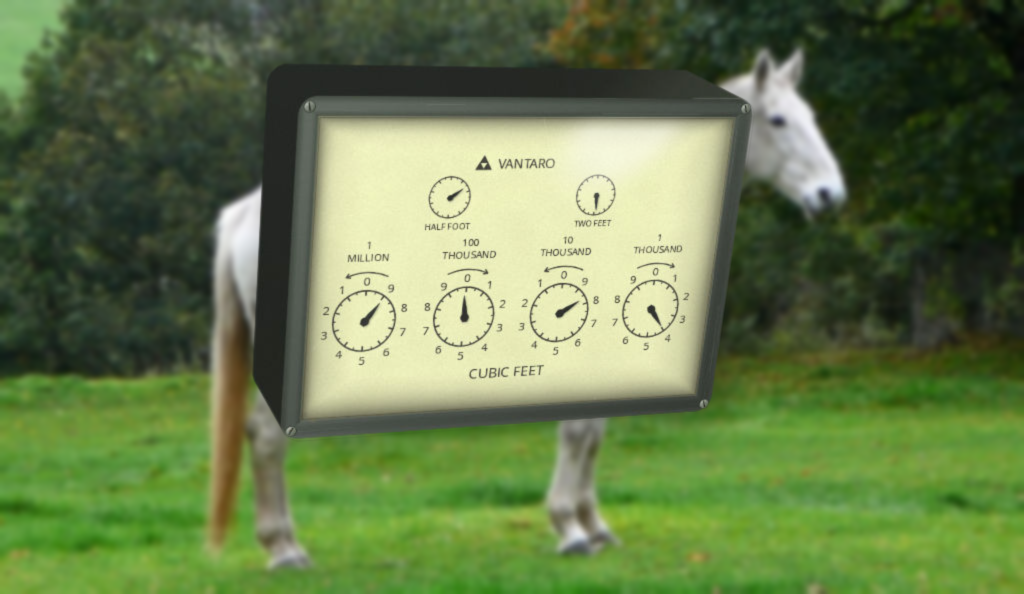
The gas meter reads 898400 ft³
